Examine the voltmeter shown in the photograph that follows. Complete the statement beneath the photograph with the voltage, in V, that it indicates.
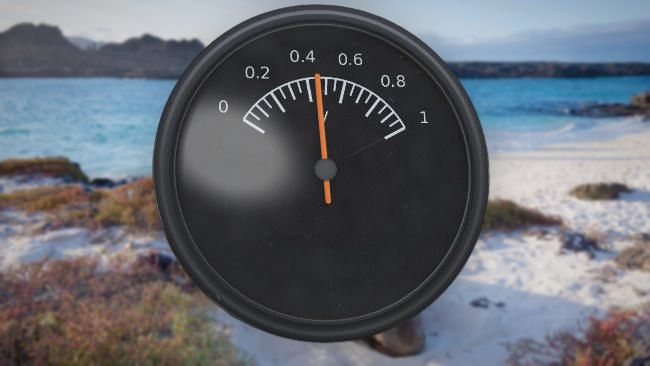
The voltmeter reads 0.45 V
